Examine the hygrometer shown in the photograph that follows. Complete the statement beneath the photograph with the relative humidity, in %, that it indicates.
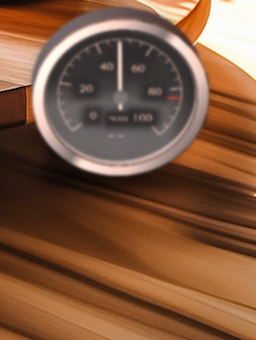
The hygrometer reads 48 %
